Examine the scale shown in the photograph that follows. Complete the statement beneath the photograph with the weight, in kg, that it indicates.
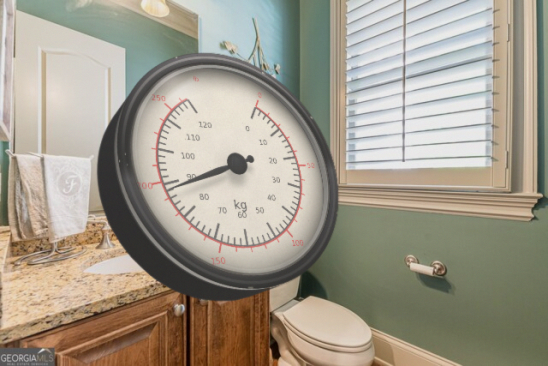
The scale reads 88 kg
